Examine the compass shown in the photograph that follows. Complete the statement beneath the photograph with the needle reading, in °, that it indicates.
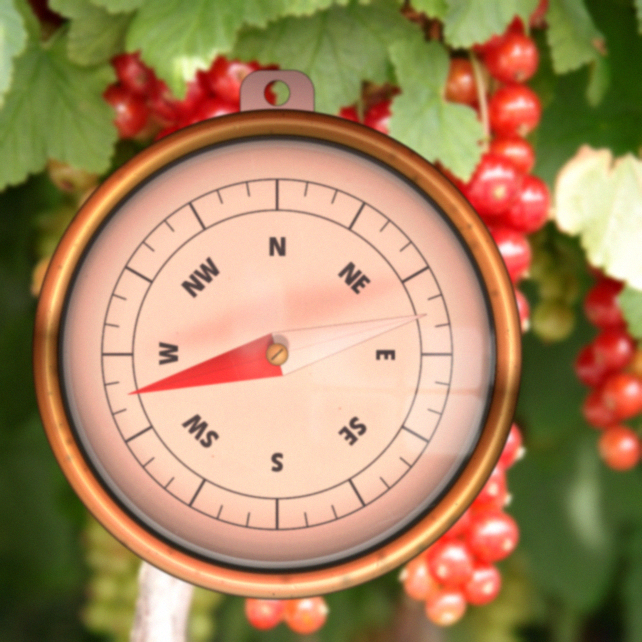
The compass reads 255 °
